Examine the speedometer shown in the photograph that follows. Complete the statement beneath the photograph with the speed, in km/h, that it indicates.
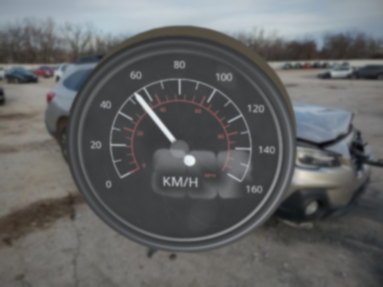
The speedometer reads 55 km/h
